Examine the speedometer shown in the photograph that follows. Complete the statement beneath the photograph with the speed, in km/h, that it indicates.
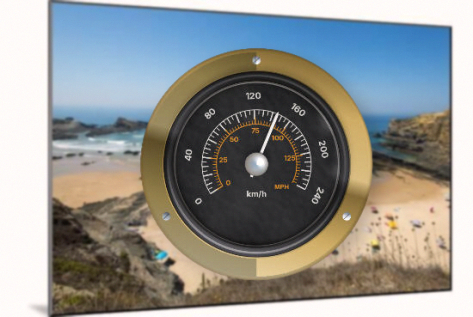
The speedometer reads 145 km/h
